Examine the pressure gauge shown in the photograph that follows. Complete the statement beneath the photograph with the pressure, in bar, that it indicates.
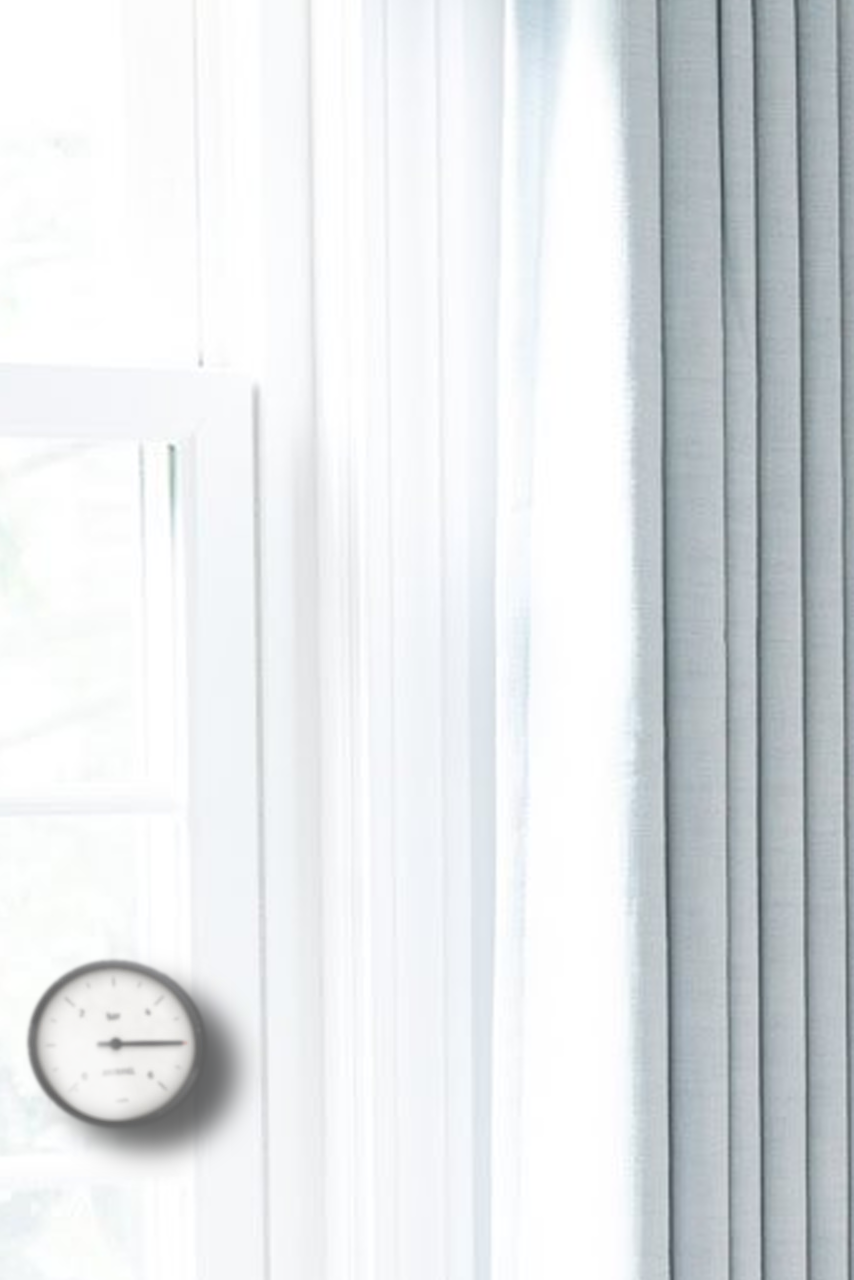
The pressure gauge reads 5 bar
